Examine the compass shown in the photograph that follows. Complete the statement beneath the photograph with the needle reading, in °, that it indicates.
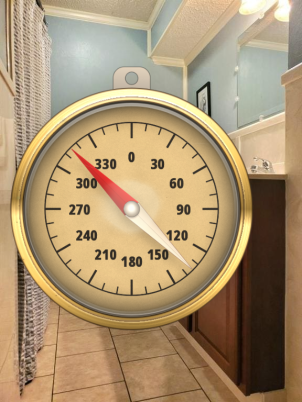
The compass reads 315 °
